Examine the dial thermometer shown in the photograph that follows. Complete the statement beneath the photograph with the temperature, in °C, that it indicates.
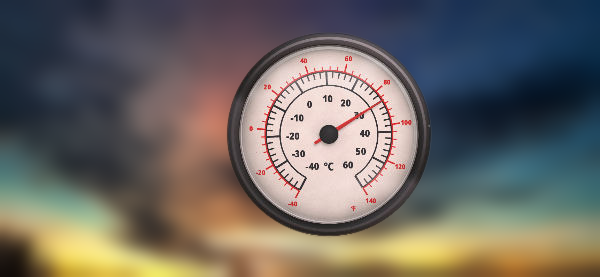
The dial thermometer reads 30 °C
